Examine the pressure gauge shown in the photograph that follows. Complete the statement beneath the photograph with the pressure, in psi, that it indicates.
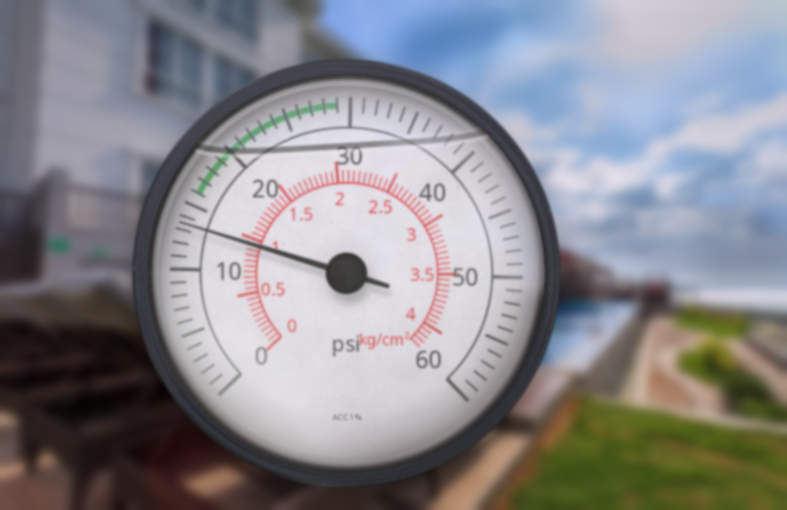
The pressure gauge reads 13.5 psi
